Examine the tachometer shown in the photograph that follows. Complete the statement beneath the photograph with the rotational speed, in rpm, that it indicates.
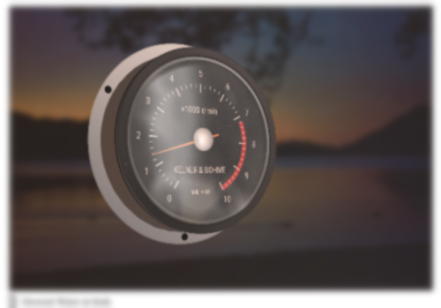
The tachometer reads 1400 rpm
